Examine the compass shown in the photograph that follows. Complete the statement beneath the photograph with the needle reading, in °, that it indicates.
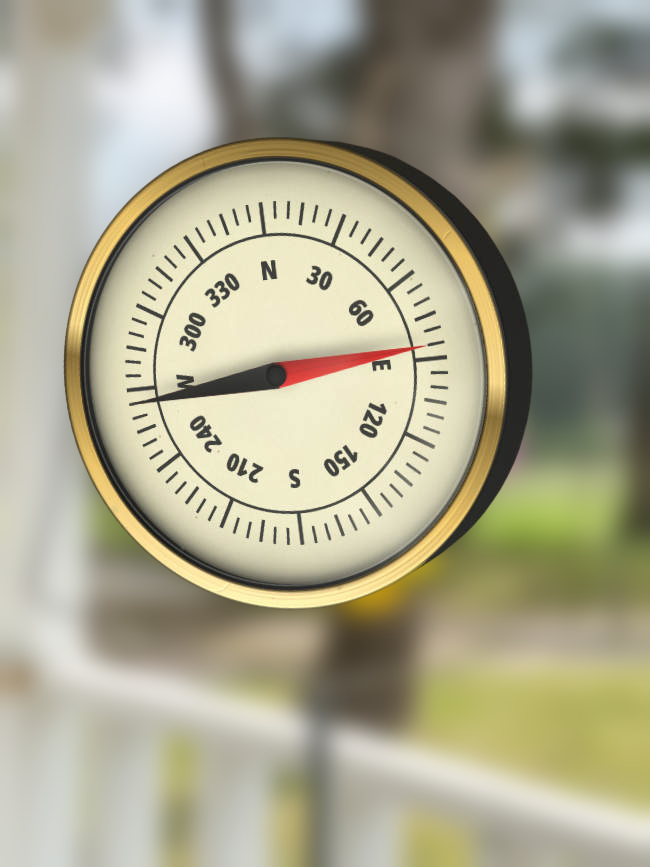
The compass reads 85 °
